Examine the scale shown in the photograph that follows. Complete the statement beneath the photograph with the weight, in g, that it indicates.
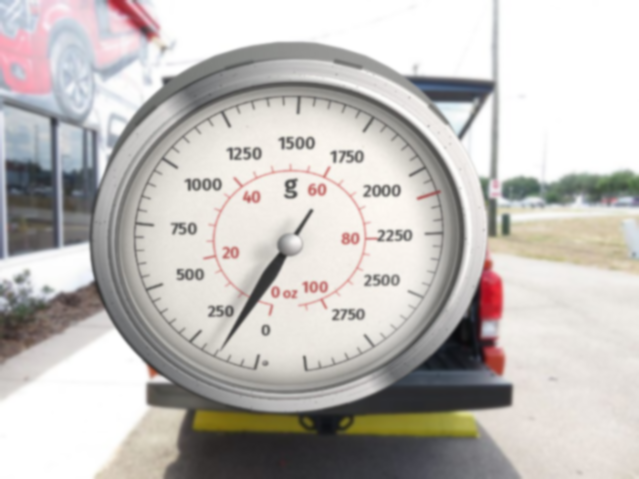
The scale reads 150 g
